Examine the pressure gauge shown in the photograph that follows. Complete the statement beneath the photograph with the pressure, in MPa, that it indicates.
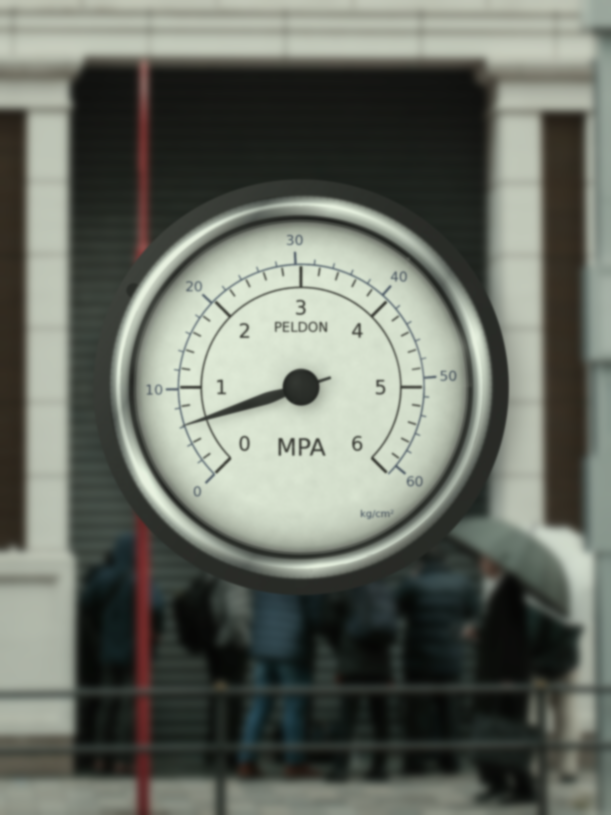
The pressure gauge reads 0.6 MPa
